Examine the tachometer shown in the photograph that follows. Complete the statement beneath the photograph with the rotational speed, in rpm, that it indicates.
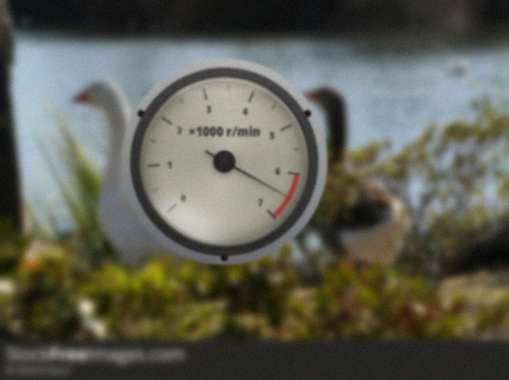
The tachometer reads 6500 rpm
